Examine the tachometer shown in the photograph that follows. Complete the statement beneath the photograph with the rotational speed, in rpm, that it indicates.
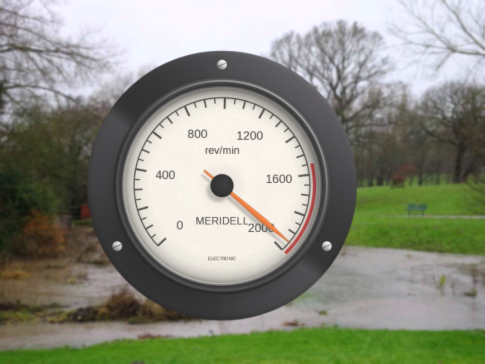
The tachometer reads 1950 rpm
